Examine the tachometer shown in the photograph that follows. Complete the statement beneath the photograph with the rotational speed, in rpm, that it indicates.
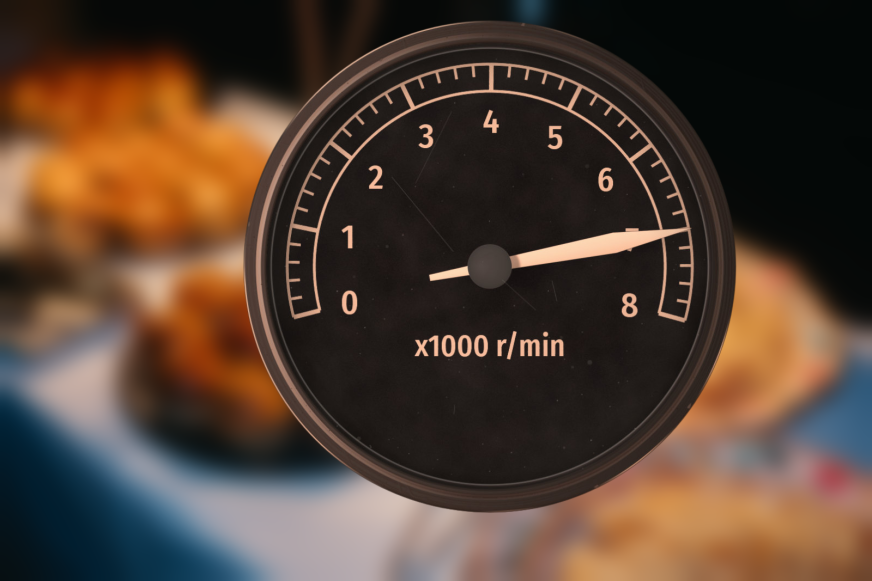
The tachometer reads 7000 rpm
